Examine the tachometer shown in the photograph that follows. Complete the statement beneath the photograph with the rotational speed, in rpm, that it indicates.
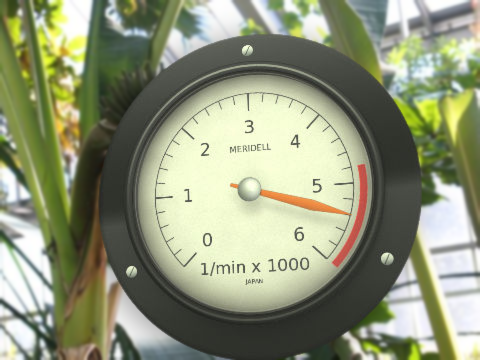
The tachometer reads 5400 rpm
